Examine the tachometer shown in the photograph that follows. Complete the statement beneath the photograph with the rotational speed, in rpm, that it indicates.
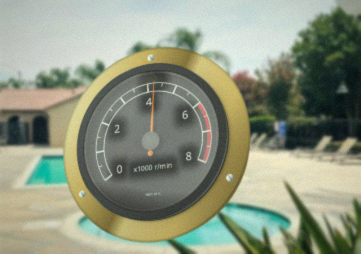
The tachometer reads 4250 rpm
